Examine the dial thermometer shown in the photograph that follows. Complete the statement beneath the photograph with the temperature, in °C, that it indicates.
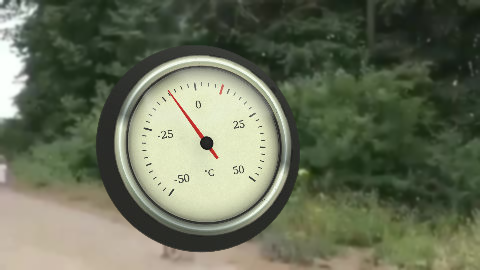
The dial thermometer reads -10 °C
